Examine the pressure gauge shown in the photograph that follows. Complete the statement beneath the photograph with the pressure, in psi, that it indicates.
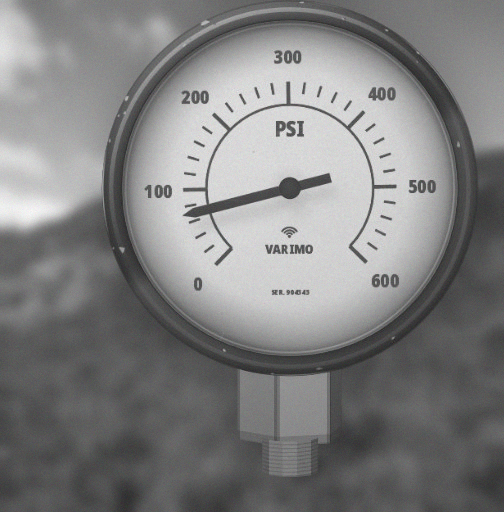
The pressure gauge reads 70 psi
